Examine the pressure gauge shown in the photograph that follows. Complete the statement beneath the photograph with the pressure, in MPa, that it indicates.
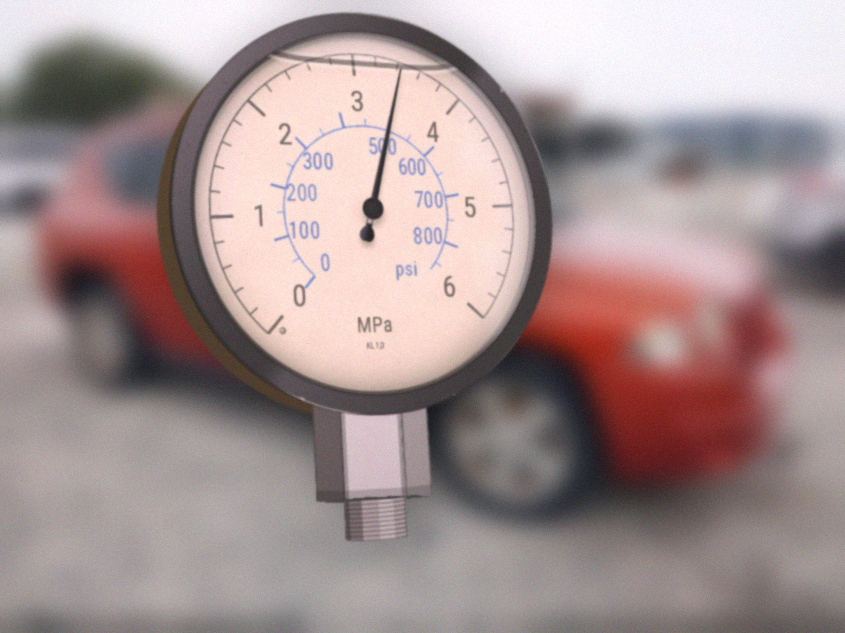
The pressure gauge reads 3.4 MPa
